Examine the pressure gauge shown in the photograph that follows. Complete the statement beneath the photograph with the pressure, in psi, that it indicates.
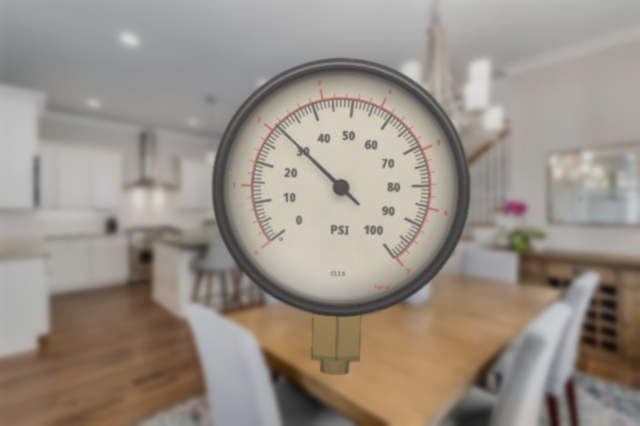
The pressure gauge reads 30 psi
